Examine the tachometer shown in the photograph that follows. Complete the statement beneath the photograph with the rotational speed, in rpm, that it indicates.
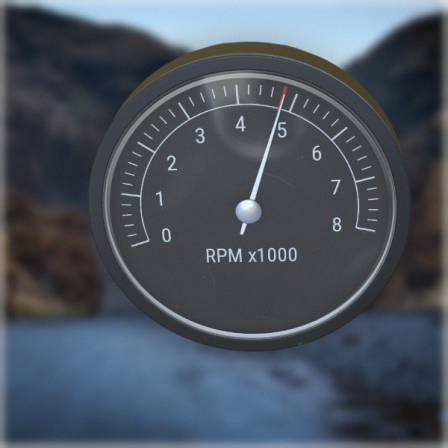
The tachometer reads 4800 rpm
